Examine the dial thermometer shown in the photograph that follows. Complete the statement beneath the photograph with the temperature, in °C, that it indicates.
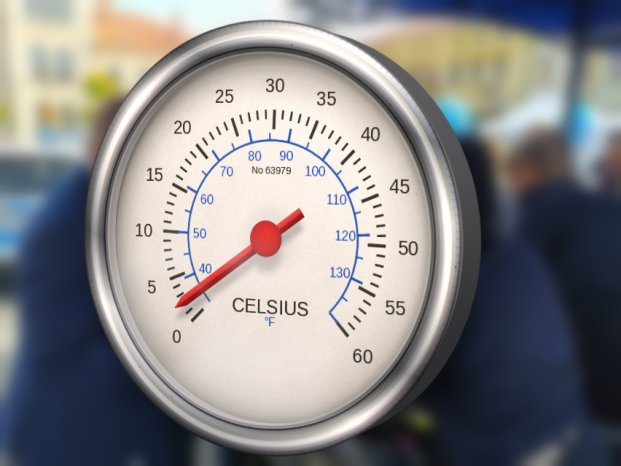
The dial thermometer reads 2 °C
